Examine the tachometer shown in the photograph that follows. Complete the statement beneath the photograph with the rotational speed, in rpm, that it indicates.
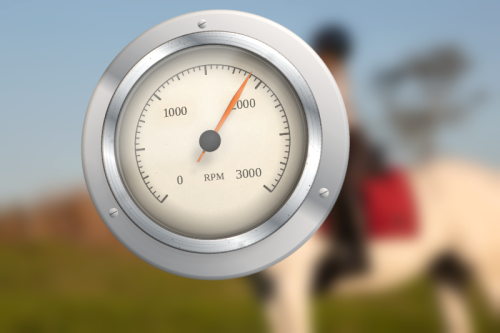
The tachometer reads 1900 rpm
